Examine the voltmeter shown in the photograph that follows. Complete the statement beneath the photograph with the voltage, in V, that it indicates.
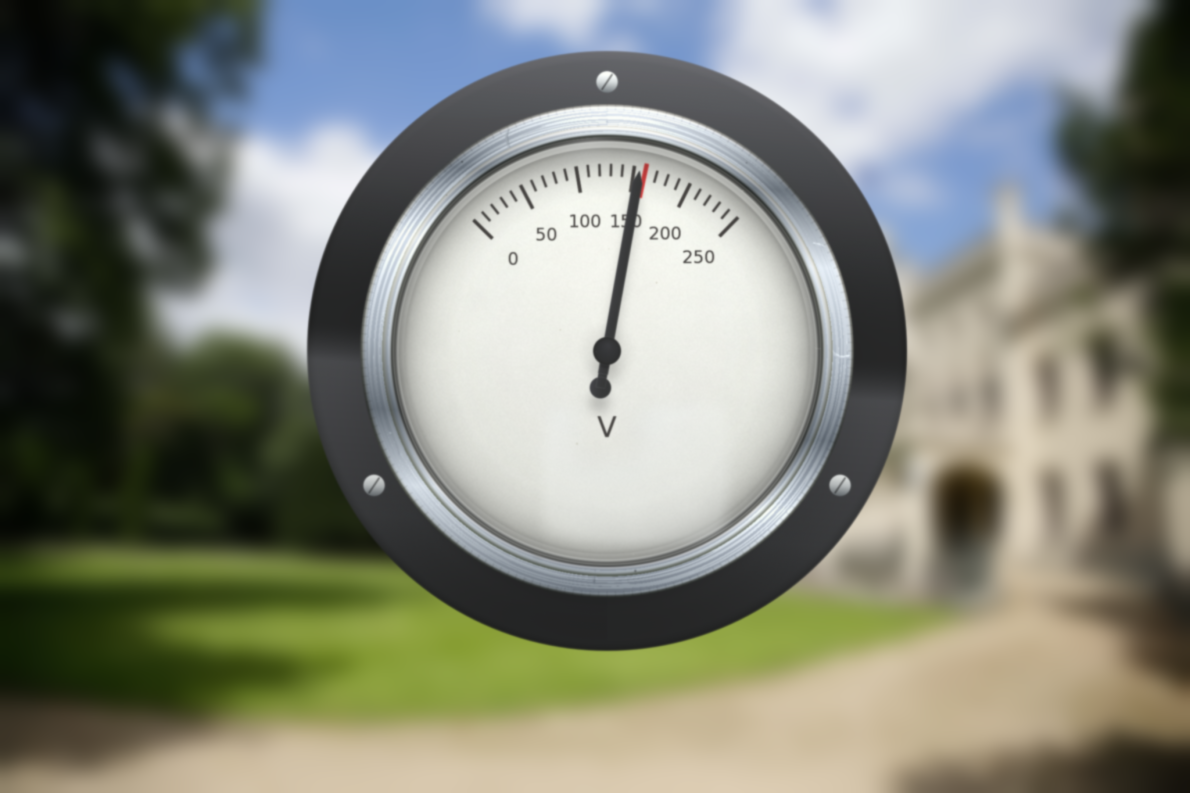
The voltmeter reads 155 V
